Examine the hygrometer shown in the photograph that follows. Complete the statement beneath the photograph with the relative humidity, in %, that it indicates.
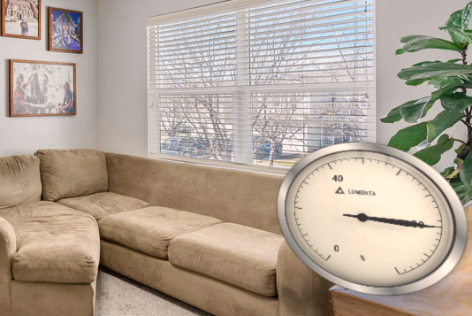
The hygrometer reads 80 %
